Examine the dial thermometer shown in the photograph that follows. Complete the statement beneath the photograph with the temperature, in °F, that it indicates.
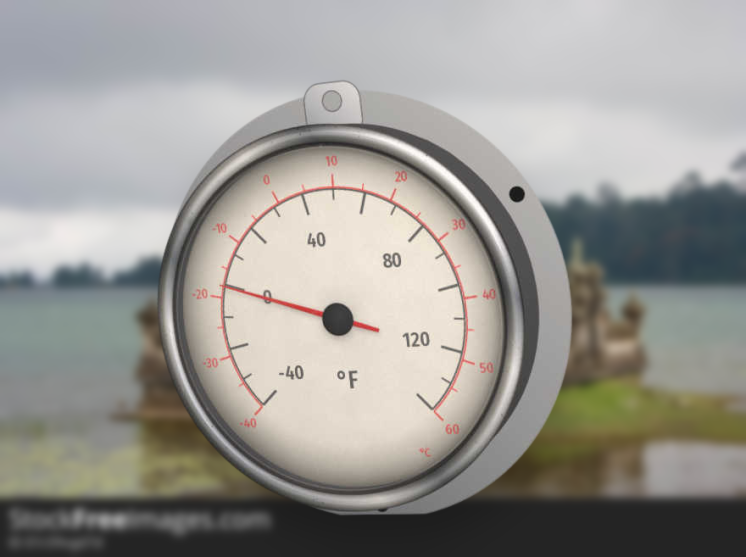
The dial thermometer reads 0 °F
